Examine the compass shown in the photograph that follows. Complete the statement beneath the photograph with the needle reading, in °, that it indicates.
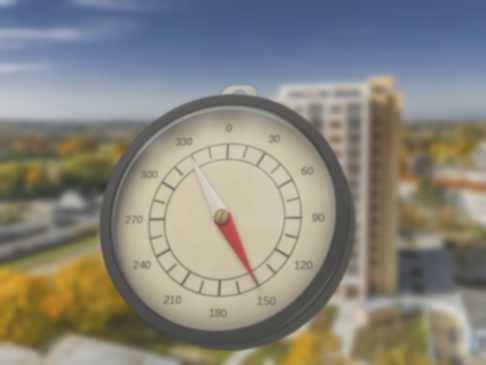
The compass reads 150 °
